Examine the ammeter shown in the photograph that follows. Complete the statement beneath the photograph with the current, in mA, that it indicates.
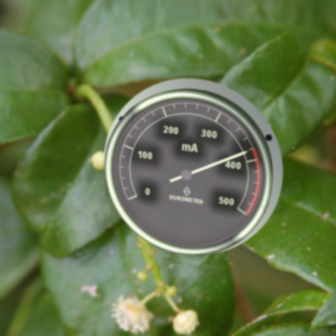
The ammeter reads 380 mA
